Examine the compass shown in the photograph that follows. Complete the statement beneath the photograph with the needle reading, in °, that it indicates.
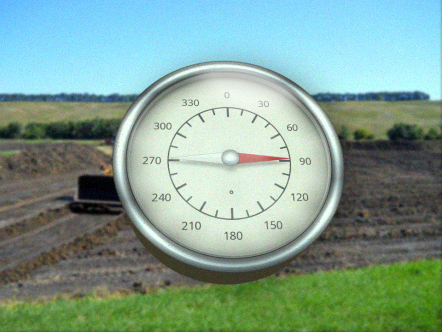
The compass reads 90 °
